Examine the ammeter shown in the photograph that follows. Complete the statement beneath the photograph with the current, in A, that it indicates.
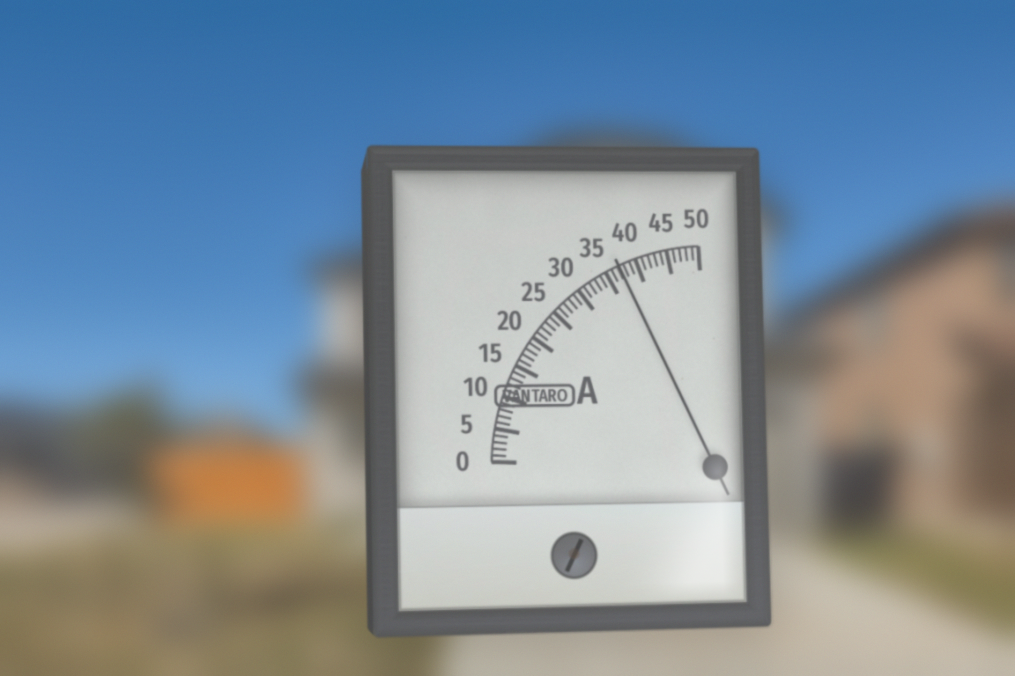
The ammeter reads 37 A
